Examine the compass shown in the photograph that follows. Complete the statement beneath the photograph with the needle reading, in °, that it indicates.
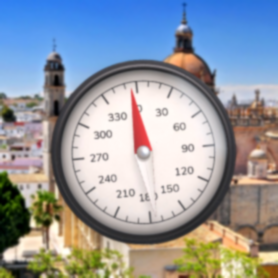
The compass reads 355 °
